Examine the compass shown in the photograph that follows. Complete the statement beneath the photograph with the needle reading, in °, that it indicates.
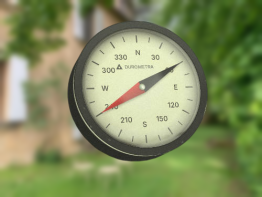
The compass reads 240 °
